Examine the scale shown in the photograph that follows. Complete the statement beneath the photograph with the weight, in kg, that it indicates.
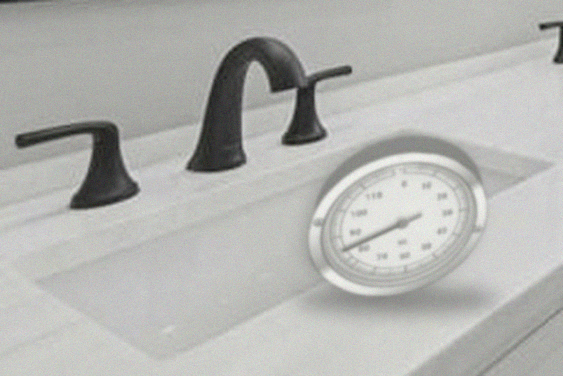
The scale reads 85 kg
